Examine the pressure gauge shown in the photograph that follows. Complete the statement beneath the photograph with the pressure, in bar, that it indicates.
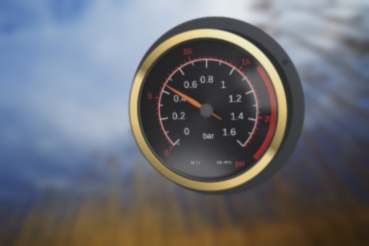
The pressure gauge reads 0.45 bar
